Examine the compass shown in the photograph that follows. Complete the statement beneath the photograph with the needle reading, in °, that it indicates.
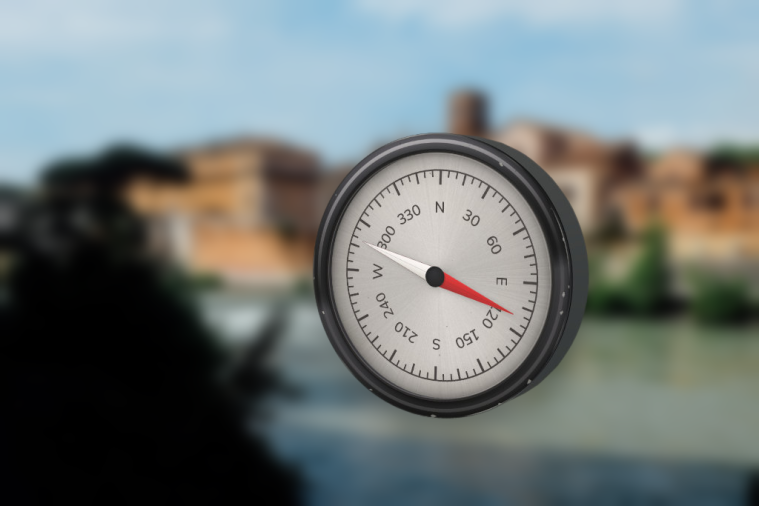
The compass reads 110 °
